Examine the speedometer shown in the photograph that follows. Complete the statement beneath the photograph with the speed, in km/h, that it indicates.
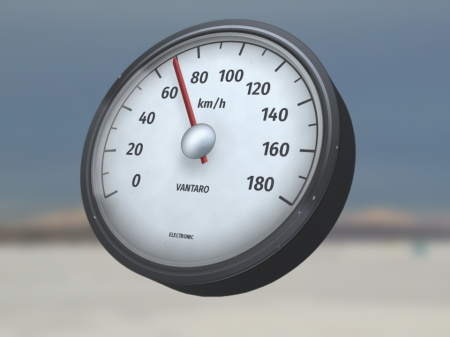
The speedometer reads 70 km/h
